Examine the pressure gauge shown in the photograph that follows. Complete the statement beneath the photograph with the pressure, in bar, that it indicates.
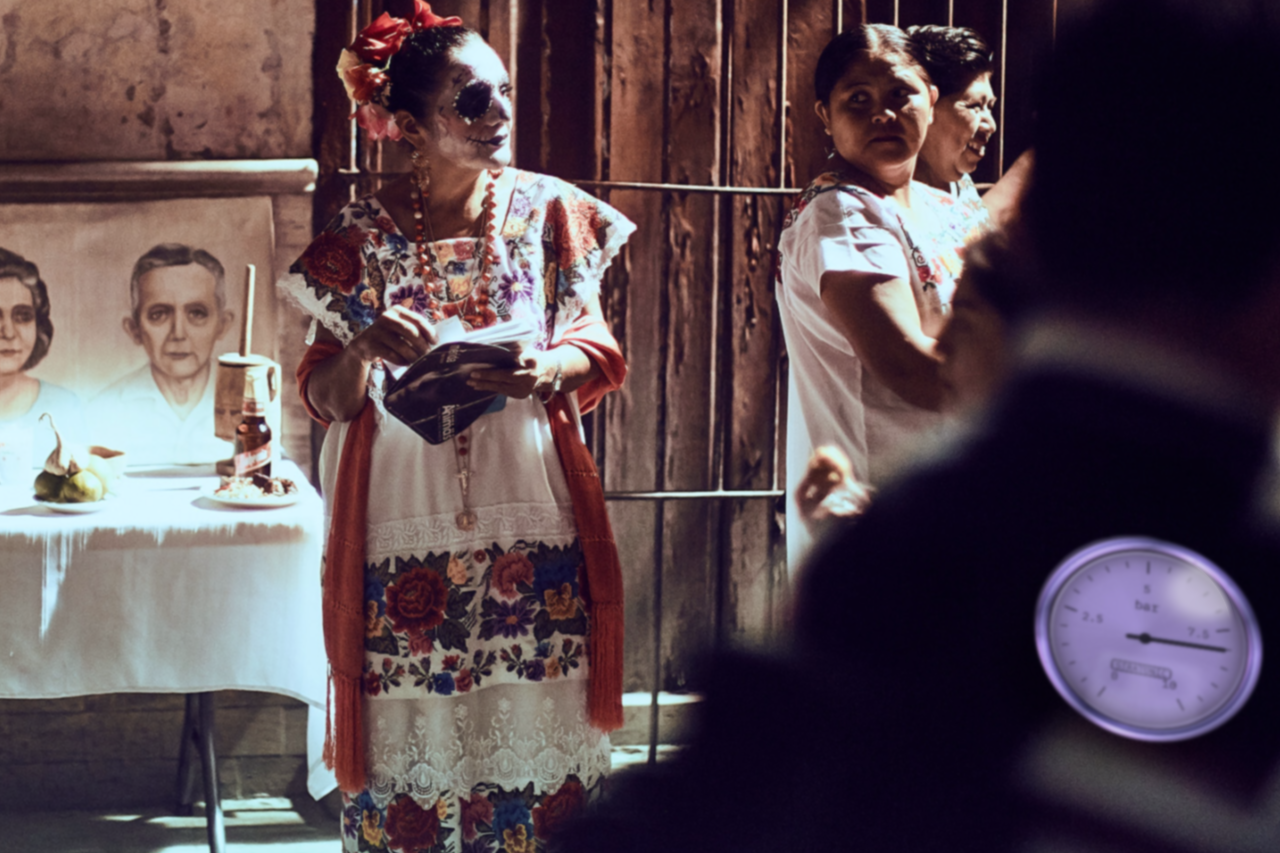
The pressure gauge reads 8 bar
